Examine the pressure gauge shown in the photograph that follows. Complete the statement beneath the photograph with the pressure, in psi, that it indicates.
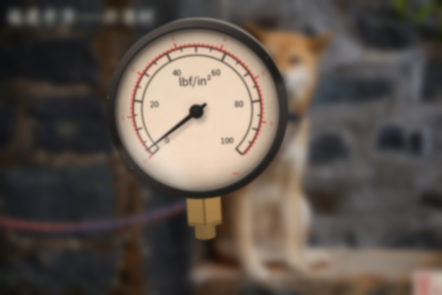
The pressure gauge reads 2.5 psi
